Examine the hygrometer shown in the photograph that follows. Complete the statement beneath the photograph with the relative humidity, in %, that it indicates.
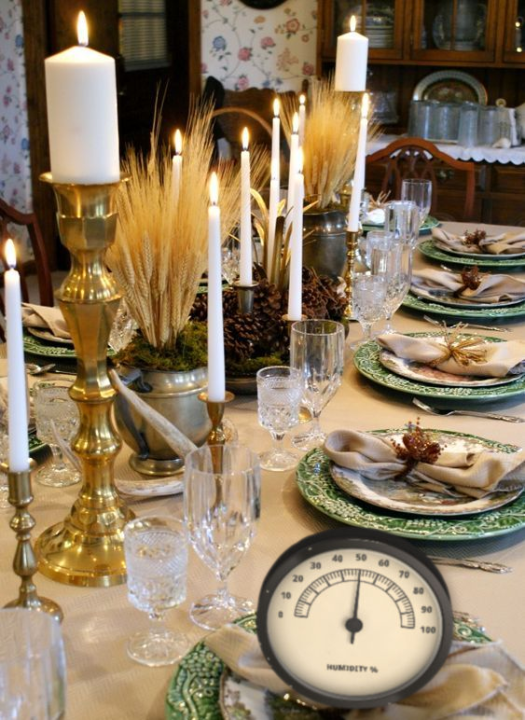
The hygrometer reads 50 %
